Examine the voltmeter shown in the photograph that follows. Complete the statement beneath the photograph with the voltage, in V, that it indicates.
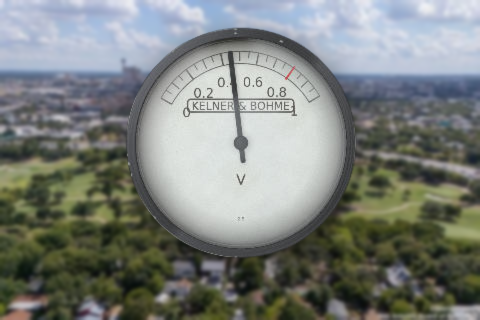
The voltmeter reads 0.45 V
